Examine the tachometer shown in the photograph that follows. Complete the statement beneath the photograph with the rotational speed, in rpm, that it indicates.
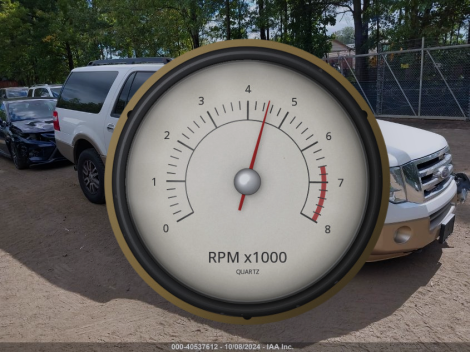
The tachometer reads 4500 rpm
